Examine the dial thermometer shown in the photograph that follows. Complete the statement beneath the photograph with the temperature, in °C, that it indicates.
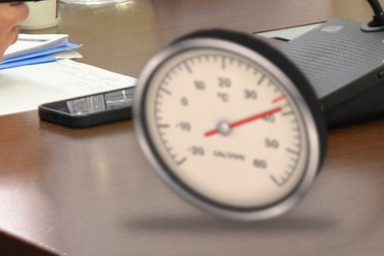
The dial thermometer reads 38 °C
